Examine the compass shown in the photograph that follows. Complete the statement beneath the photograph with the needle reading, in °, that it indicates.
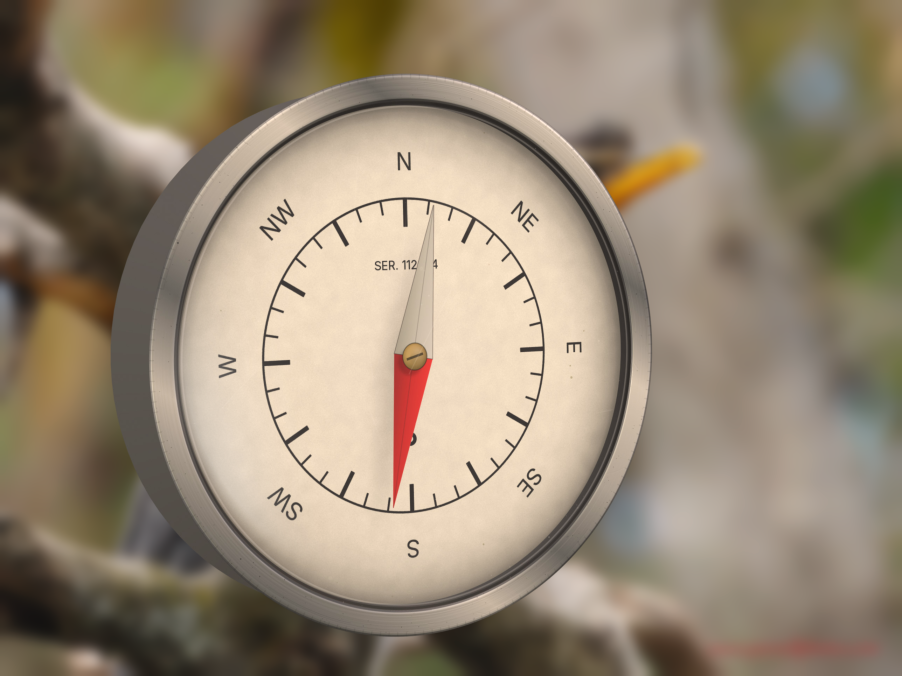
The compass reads 190 °
